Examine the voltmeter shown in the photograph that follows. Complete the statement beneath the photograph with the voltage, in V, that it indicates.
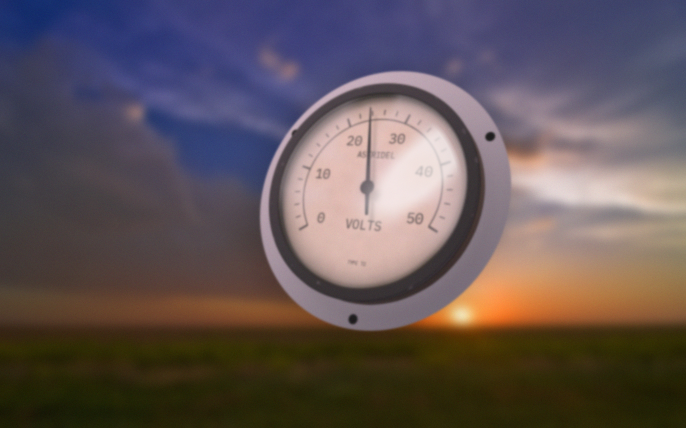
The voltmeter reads 24 V
